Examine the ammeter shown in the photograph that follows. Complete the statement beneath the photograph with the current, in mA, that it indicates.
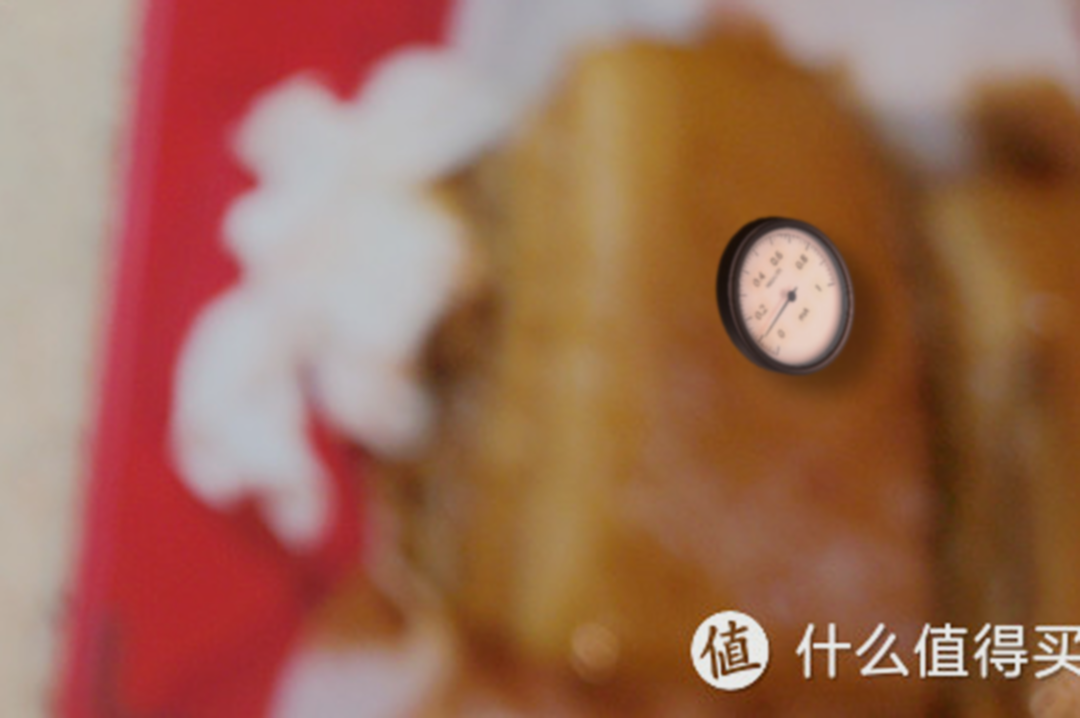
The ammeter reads 0.1 mA
